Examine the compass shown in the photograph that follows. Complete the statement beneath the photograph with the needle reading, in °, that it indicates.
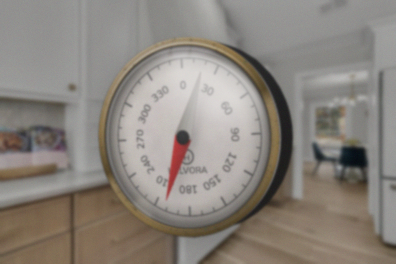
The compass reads 200 °
